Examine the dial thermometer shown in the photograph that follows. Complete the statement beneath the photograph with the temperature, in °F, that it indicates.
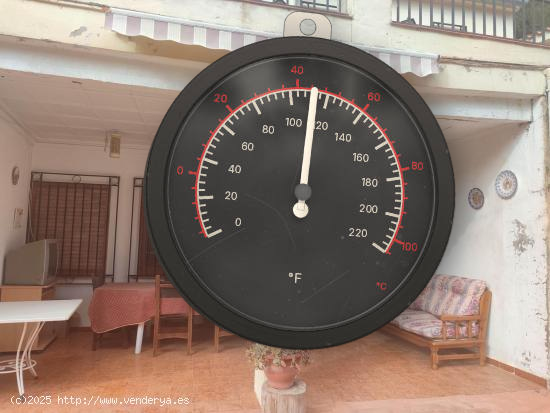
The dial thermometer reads 112 °F
